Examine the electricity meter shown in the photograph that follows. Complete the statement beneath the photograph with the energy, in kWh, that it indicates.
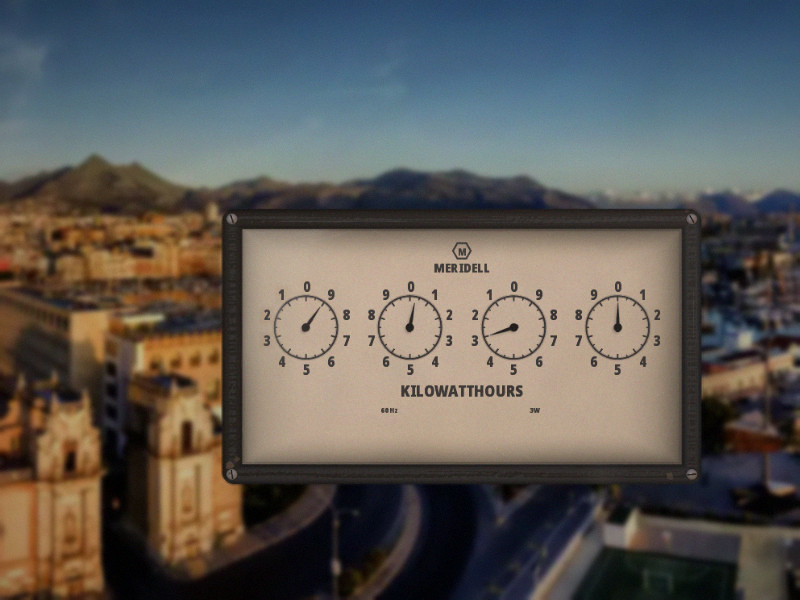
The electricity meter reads 9030 kWh
